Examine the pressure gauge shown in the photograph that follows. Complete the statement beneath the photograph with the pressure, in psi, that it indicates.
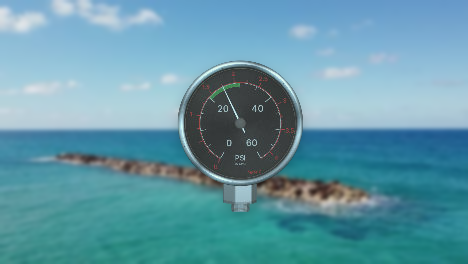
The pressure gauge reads 25 psi
